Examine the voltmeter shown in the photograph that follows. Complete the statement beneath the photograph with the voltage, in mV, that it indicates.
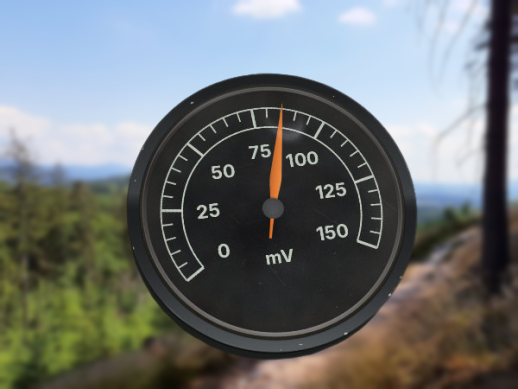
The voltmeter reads 85 mV
